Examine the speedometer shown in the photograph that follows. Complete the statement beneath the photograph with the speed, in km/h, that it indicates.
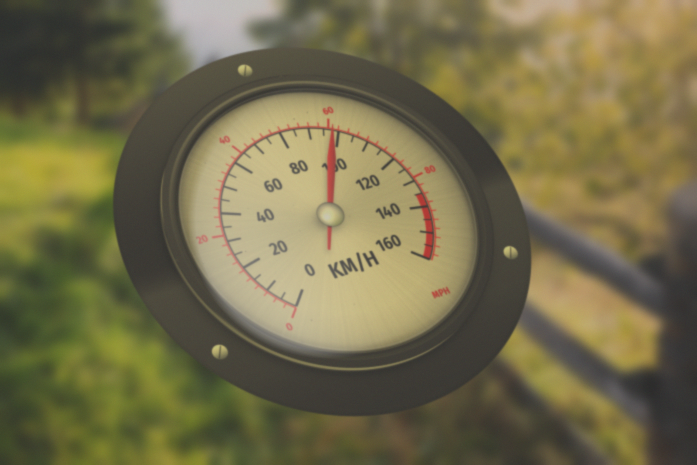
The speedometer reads 97.5 km/h
